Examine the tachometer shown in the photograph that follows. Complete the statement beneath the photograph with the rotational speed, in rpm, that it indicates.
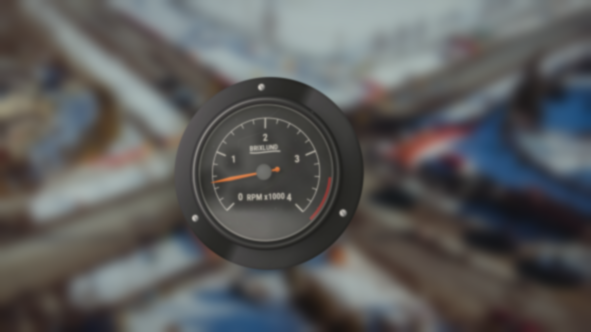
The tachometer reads 500 rpm
